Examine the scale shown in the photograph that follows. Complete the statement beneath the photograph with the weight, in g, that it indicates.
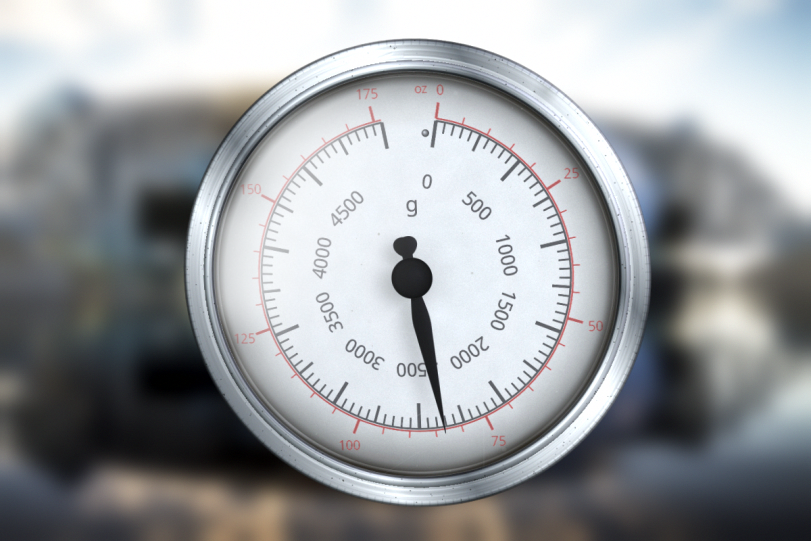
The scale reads 2350 g
